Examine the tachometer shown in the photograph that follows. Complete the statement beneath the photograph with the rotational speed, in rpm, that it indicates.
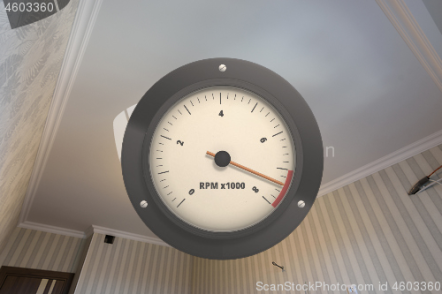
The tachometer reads 7400 rpm
